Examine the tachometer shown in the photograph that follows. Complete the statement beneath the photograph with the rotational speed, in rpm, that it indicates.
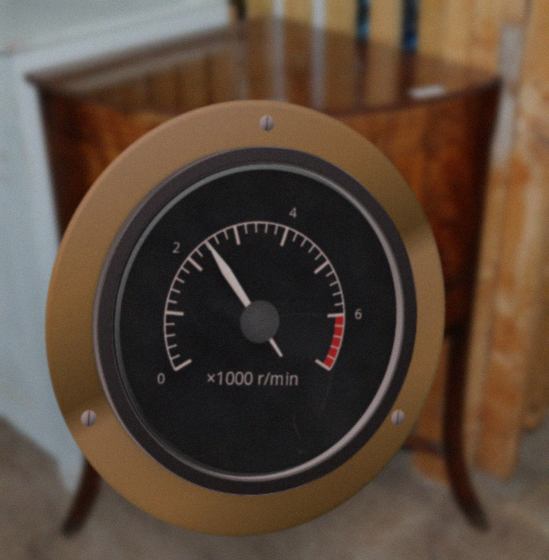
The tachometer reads 2400 rpm
